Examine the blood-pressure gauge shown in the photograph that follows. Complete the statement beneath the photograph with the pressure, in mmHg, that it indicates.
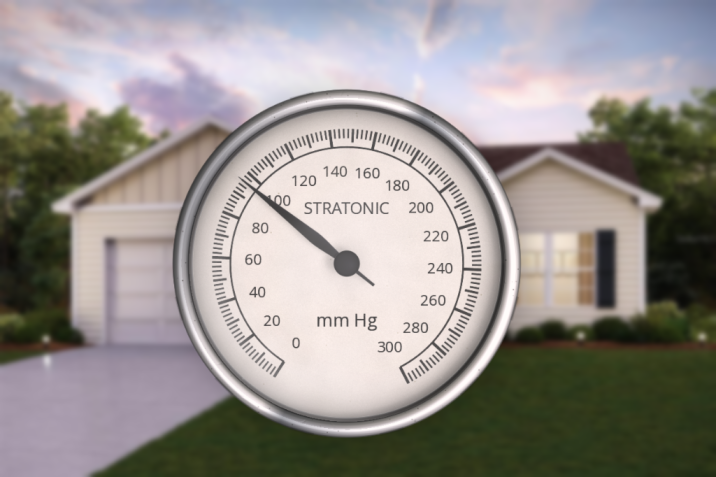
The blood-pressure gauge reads 96 mmHg
